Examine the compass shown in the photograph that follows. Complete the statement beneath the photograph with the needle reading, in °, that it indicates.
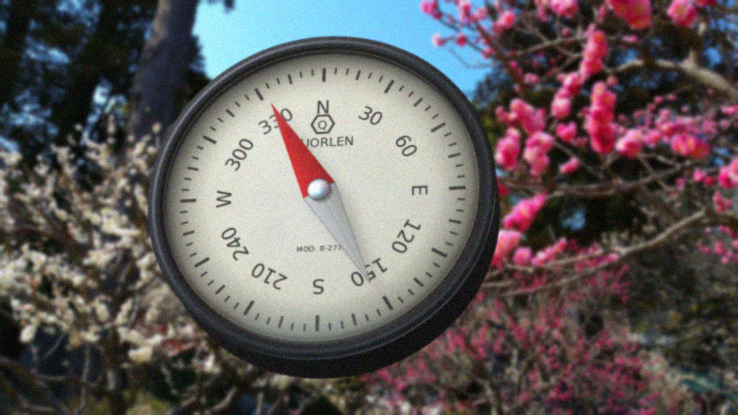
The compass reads 332.5 °
